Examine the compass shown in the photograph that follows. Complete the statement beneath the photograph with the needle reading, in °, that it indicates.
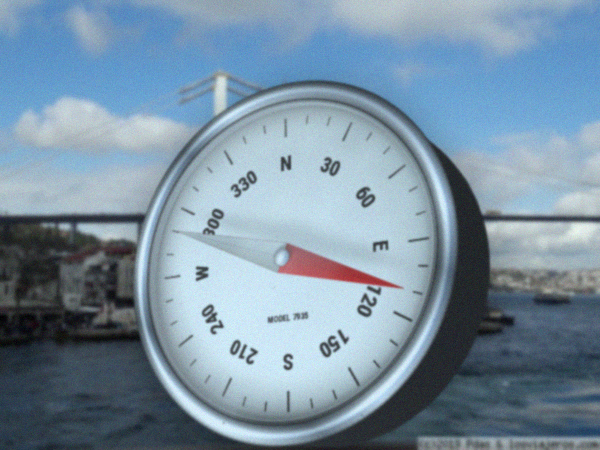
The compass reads 110 °
